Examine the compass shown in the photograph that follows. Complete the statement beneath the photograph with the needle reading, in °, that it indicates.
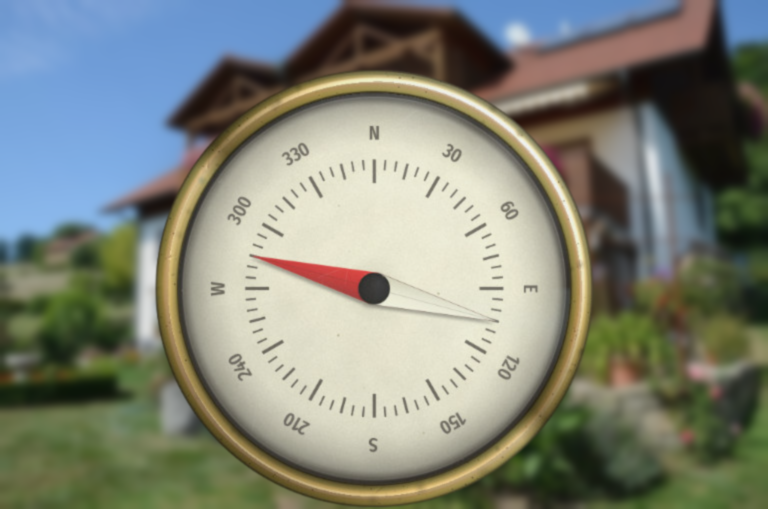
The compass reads 285 °
